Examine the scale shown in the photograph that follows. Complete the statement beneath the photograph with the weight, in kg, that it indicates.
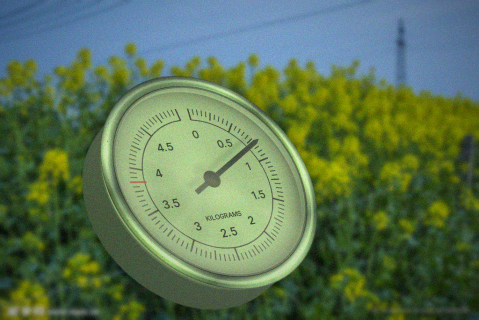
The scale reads 0.8 kg
